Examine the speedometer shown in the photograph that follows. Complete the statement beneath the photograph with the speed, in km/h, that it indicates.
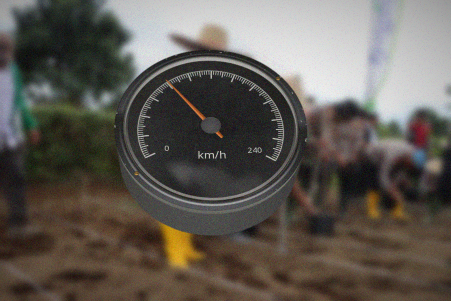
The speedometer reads 80 km/h
